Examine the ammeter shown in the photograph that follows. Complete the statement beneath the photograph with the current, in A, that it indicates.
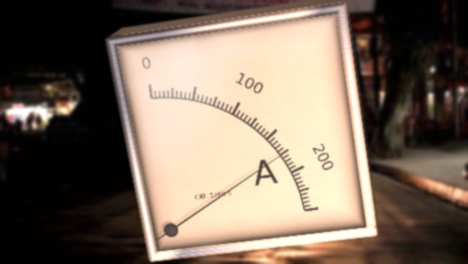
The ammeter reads 175 A
